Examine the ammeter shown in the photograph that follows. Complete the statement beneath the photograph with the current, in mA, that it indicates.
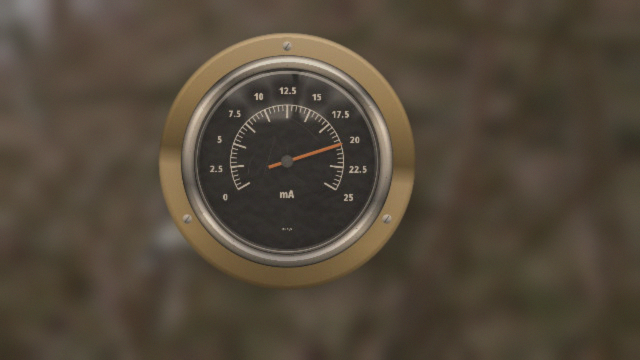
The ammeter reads 20 mA
